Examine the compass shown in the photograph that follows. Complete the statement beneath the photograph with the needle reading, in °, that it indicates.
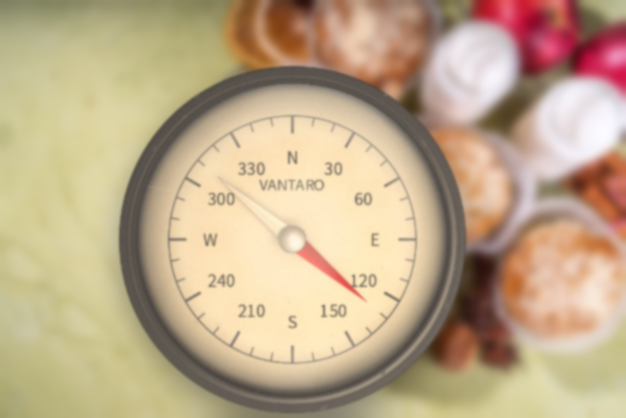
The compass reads 130 °
